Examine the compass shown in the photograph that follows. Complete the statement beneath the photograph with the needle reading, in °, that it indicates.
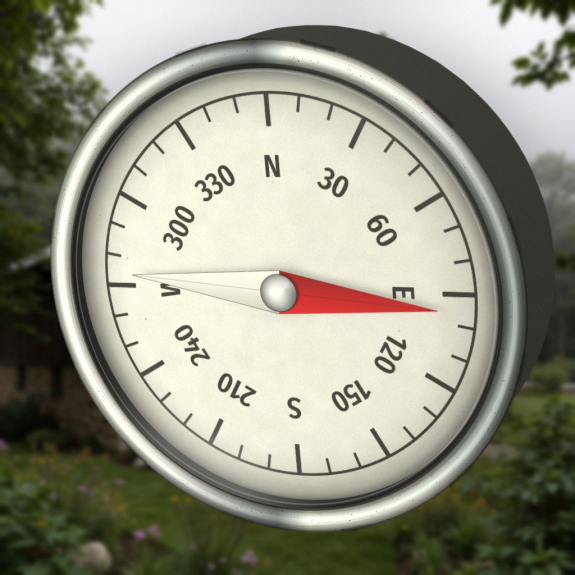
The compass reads 95 °
